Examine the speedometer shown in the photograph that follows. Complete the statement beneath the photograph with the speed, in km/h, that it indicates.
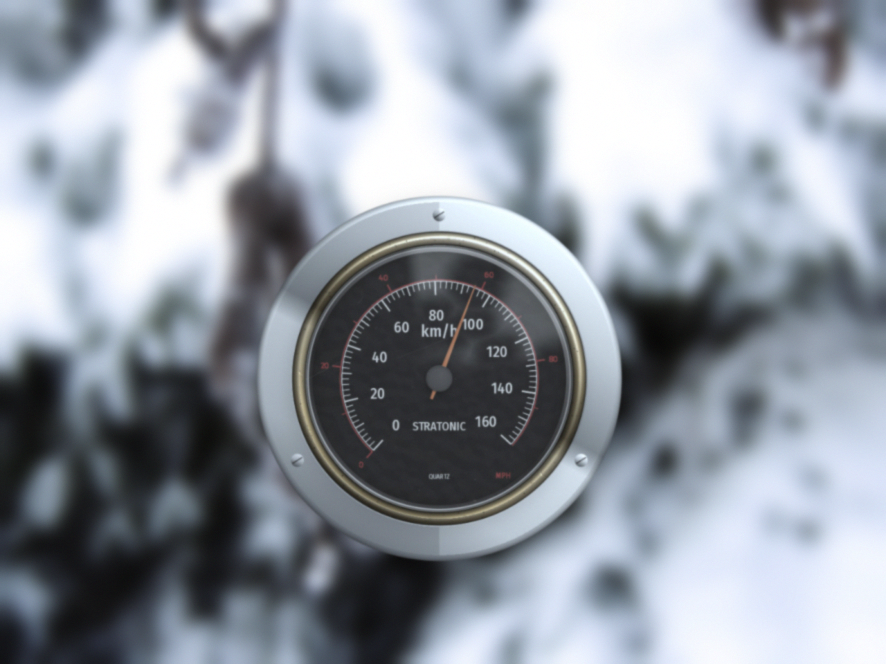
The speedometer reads 94 km/h
